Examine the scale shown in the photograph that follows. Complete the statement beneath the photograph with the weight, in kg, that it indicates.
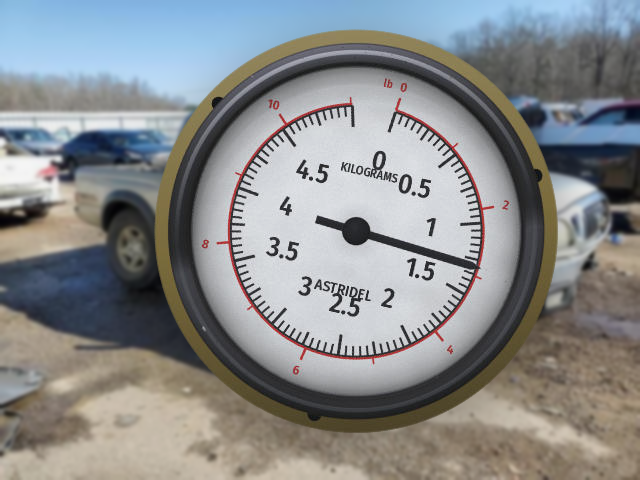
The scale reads 1.3 kg
